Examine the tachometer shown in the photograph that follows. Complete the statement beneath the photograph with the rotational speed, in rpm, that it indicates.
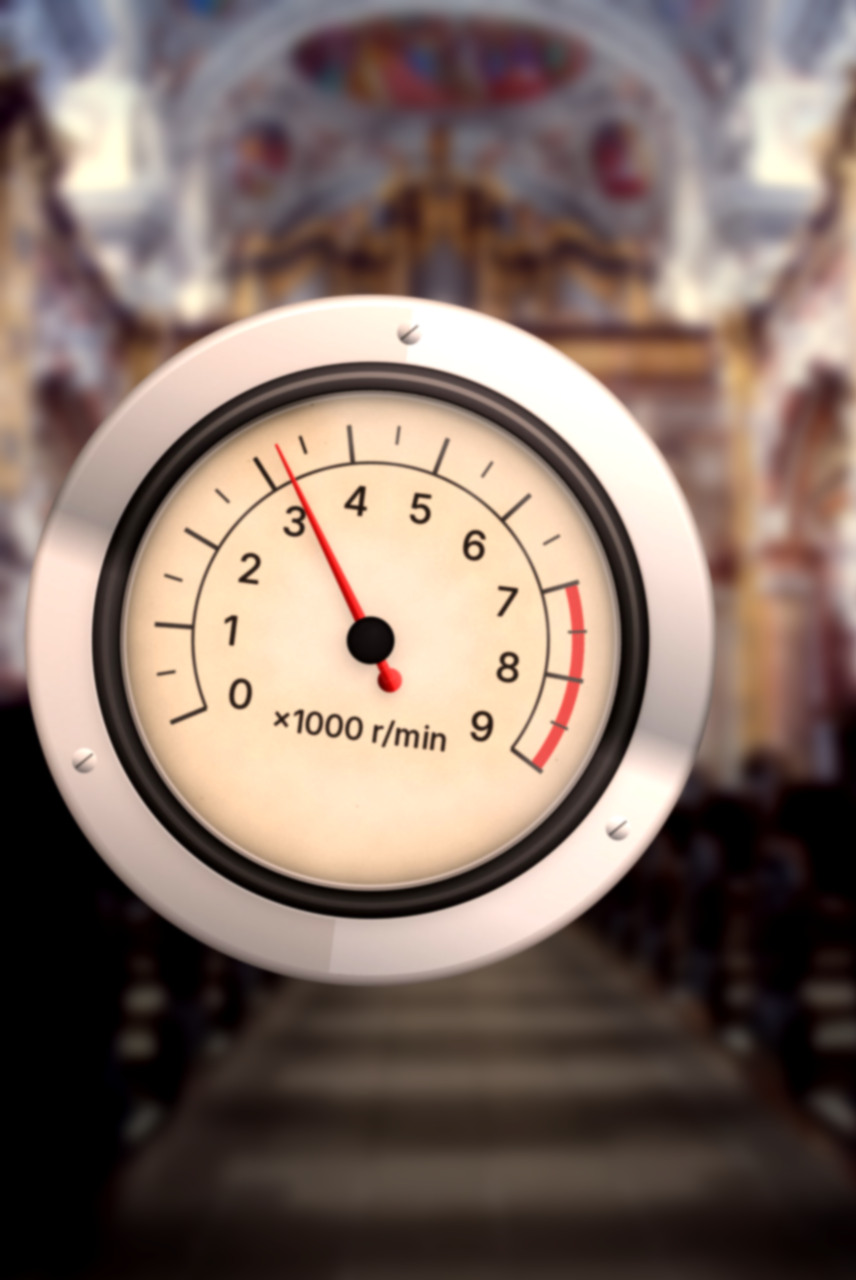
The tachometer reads 3250 rpm
